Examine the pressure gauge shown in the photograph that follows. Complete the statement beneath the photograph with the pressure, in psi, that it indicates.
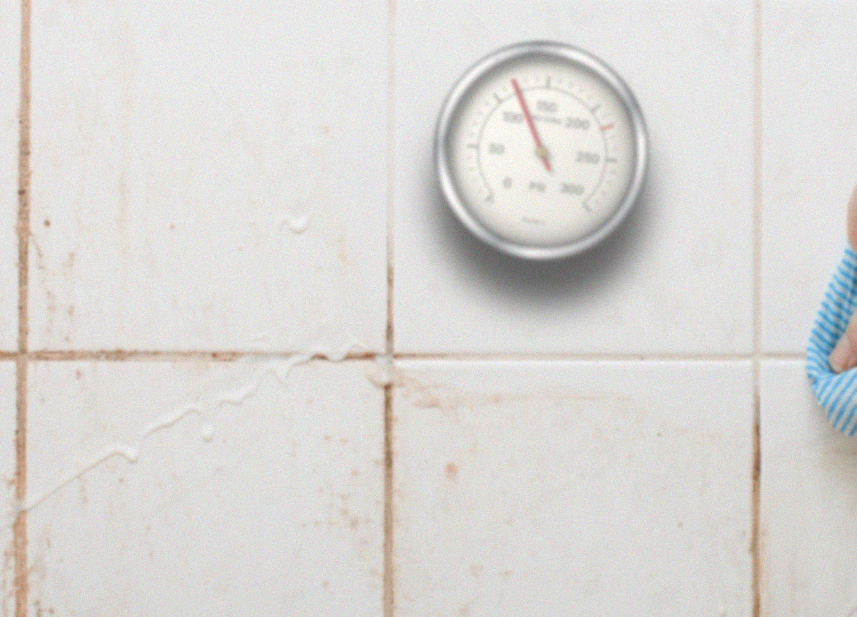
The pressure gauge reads 120 psi
